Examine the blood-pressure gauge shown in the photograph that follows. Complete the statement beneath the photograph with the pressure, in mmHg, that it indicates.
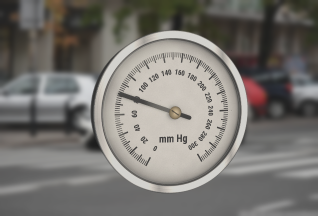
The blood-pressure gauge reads 80 mmHg
